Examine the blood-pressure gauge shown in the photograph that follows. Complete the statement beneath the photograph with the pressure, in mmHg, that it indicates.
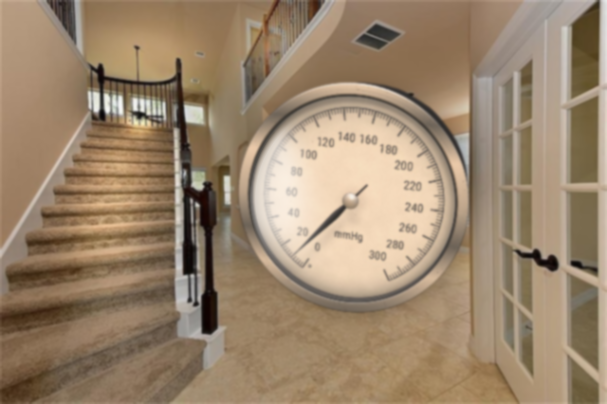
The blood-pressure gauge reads 10 mmHg
